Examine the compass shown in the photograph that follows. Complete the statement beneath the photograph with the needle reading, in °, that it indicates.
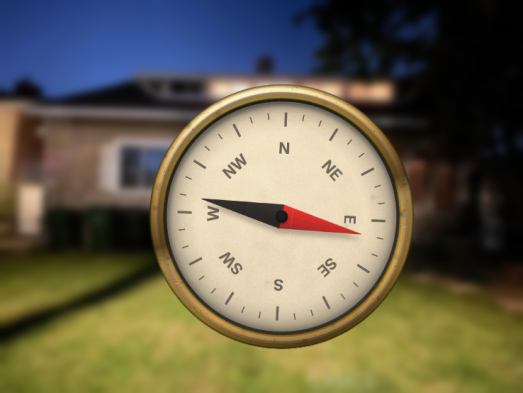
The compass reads 100 °
